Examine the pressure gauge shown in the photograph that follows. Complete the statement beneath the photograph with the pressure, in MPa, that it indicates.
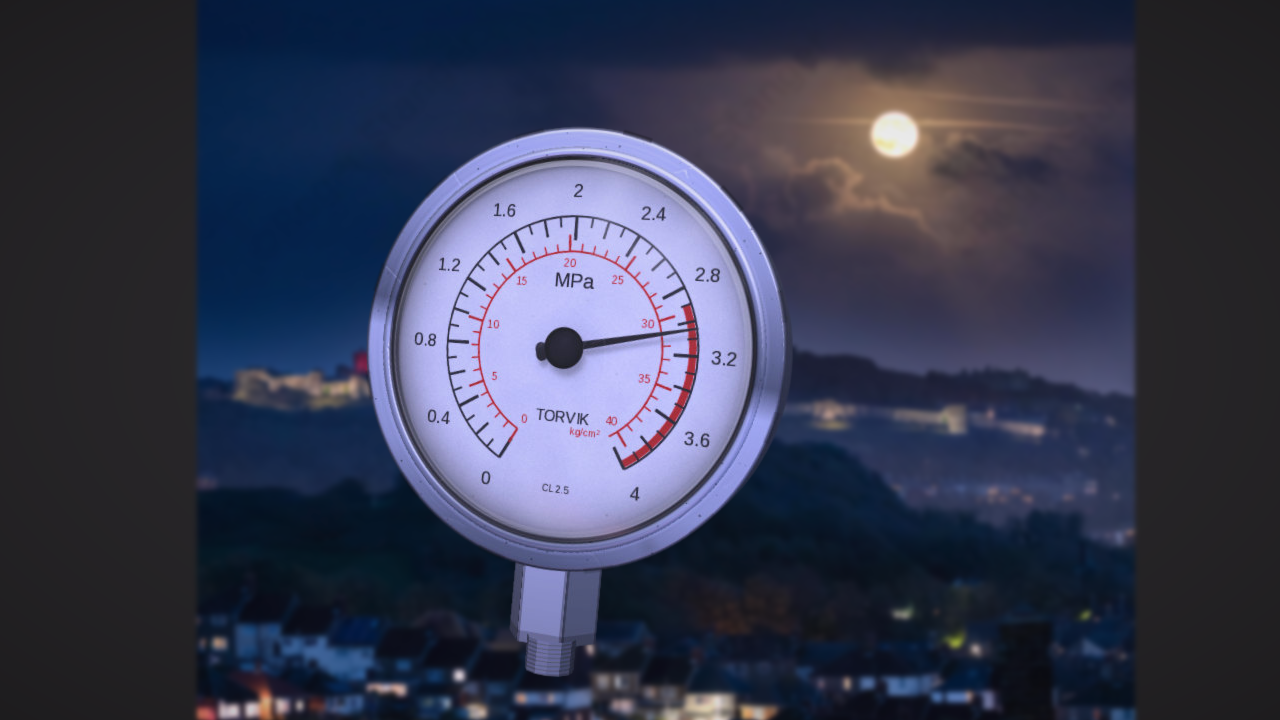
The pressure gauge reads 3.05 MPa
